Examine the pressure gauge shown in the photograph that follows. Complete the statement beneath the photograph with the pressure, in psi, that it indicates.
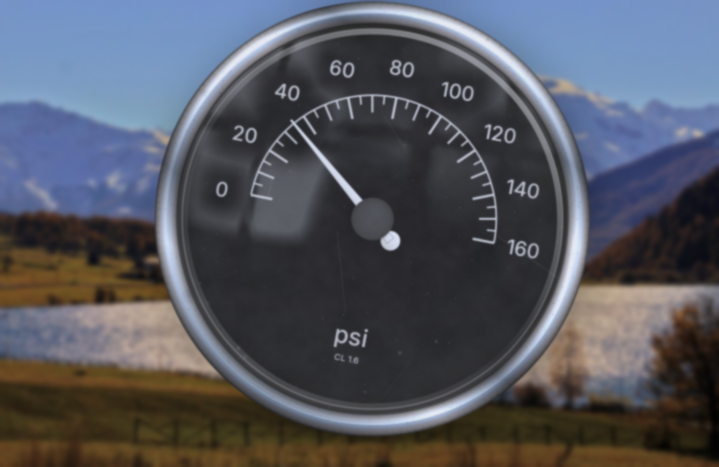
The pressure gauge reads 35 psi
